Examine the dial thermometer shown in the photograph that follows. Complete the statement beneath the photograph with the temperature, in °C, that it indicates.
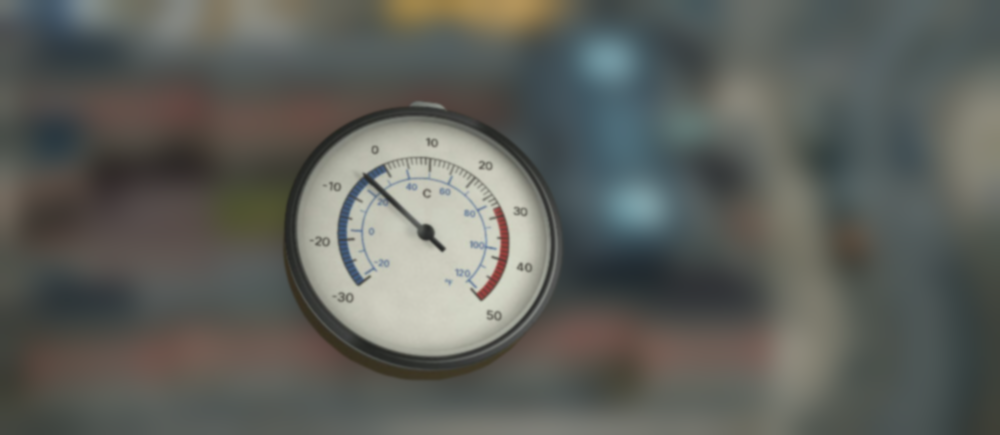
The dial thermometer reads -5 °C
